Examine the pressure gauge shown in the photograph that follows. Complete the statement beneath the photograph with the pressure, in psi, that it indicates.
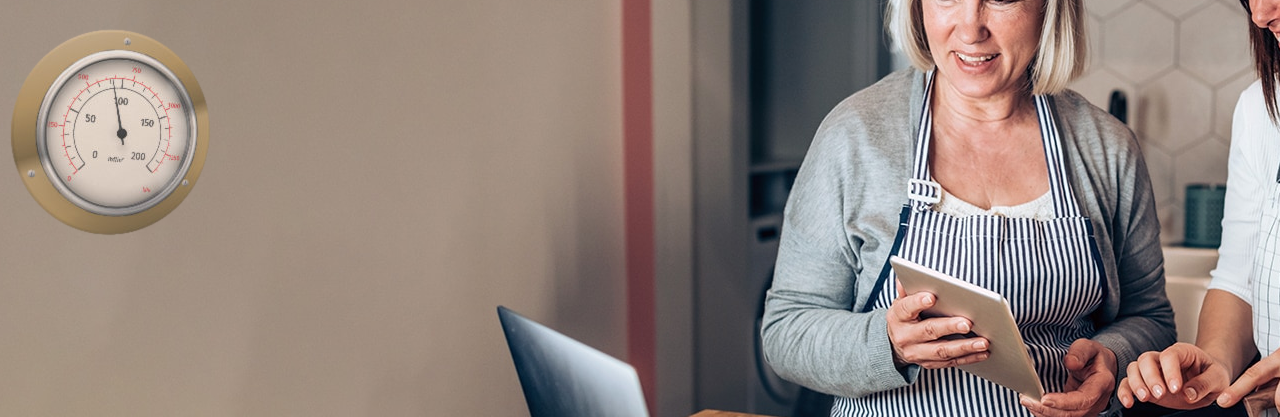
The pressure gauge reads 90 psi
